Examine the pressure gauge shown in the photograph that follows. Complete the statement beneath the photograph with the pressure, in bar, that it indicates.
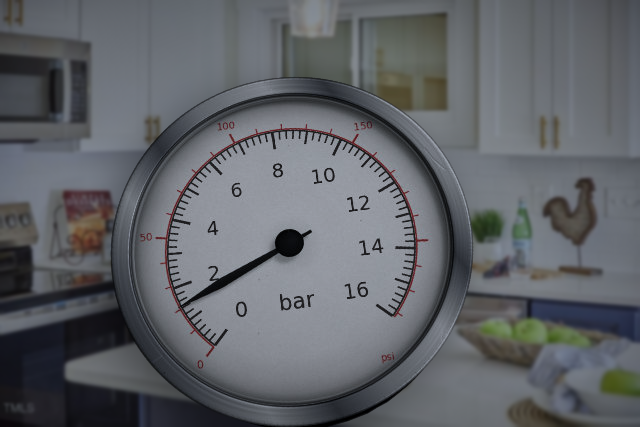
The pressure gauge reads 1.4 bar
